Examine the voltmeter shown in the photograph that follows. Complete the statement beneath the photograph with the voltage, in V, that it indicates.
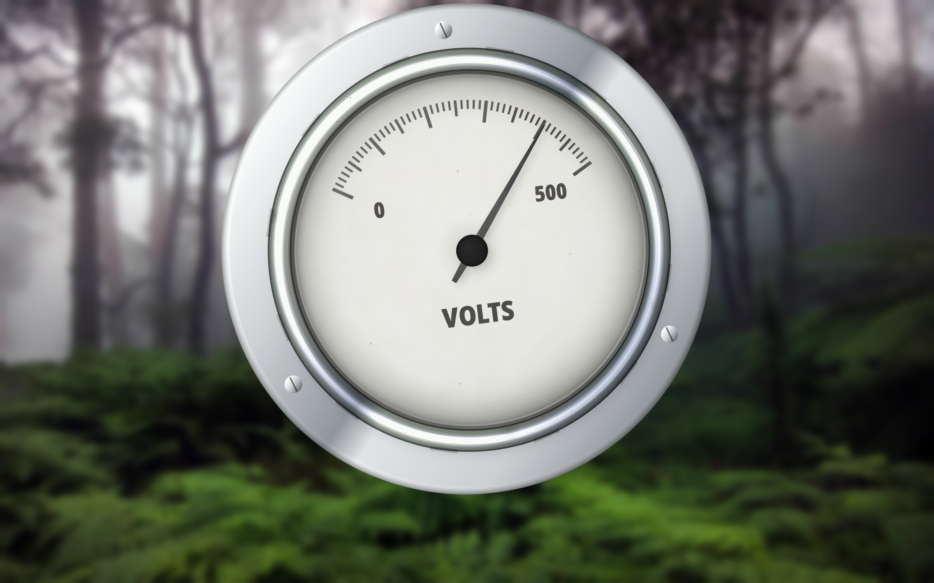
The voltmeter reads 400 V
